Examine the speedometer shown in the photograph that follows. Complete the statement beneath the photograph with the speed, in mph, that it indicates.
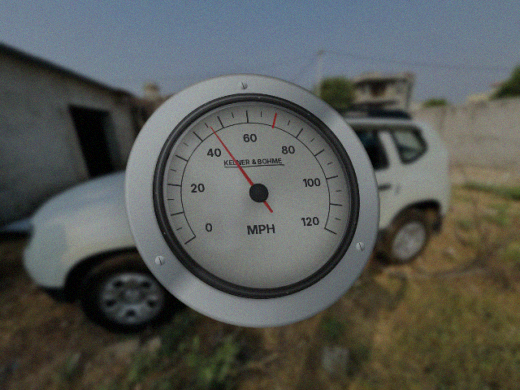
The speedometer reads 45 mph
